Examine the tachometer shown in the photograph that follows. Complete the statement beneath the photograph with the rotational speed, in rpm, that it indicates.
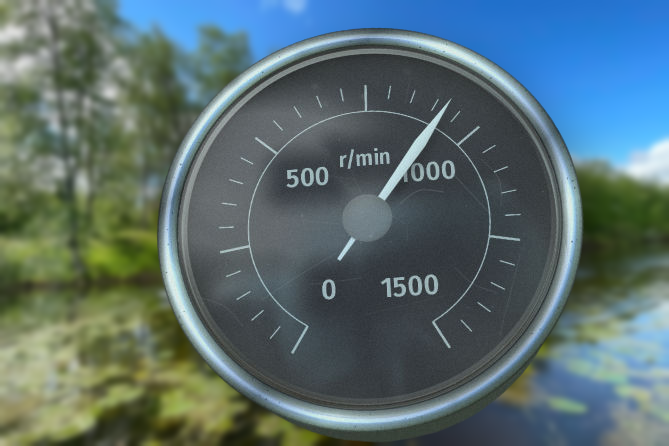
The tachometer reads 925 rpm
